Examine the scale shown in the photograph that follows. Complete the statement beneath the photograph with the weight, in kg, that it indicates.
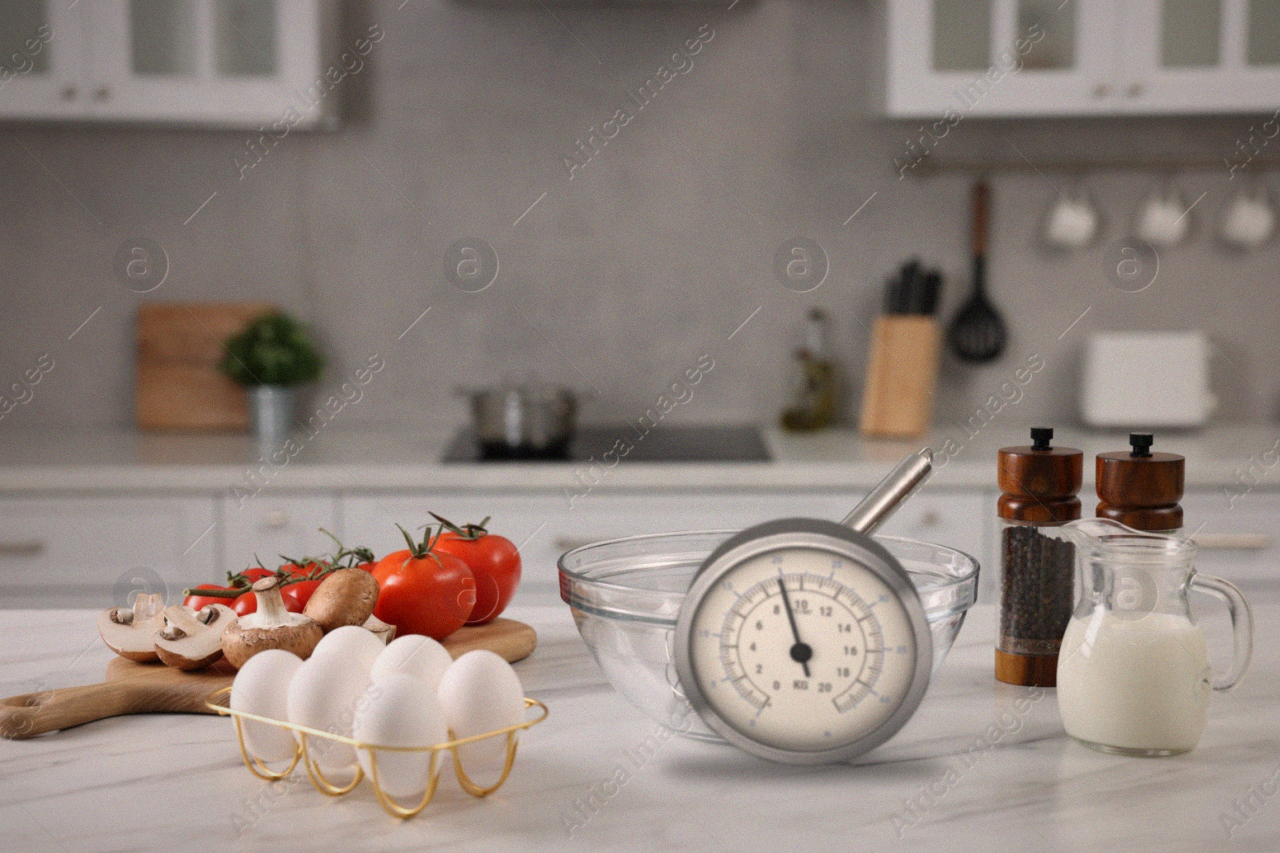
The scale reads 9 kg
